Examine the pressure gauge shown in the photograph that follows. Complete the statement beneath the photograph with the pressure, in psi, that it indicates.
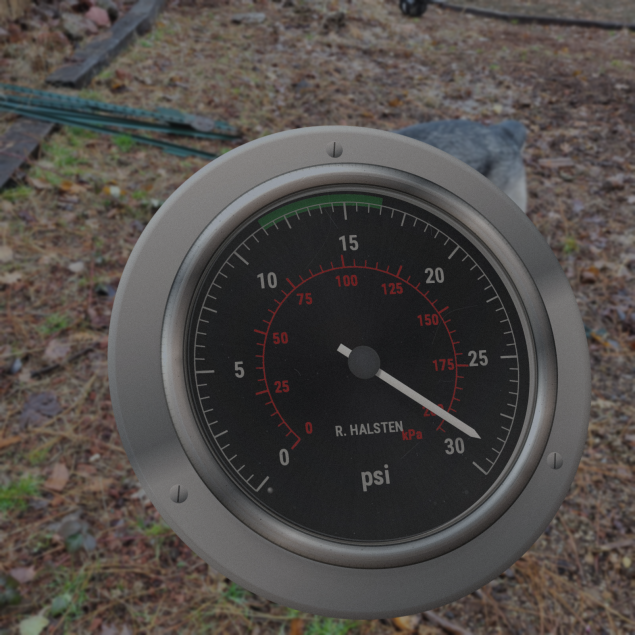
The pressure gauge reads 29 psi
